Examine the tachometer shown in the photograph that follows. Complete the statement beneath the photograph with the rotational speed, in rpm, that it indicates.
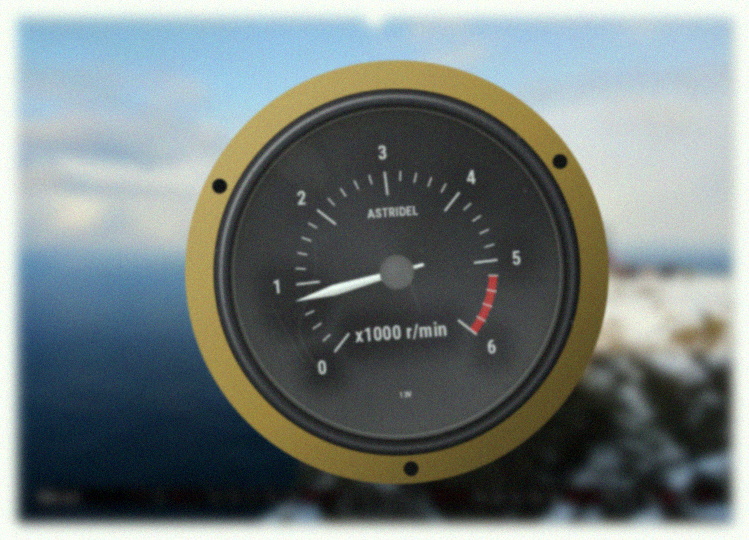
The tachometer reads 800 rpm
